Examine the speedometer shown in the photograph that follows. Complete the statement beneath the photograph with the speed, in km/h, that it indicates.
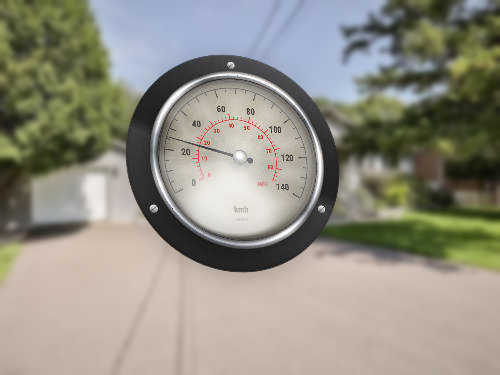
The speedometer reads 25 km/h
